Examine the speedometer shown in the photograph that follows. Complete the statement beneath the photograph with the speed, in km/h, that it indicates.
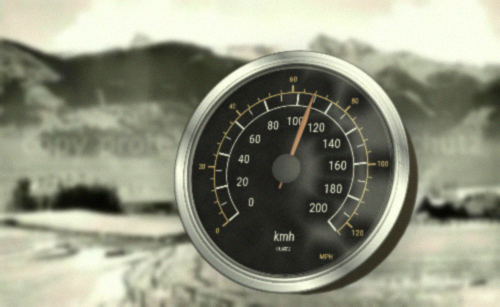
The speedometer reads 110 km/h
